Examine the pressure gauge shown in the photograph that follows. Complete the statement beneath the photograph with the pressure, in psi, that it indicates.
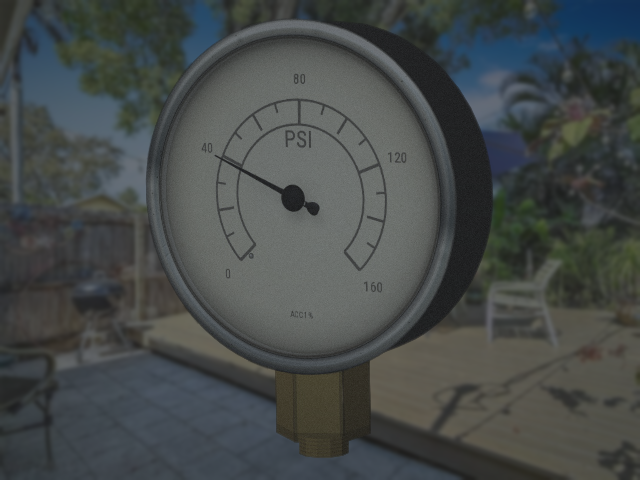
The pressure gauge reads 40 psi
